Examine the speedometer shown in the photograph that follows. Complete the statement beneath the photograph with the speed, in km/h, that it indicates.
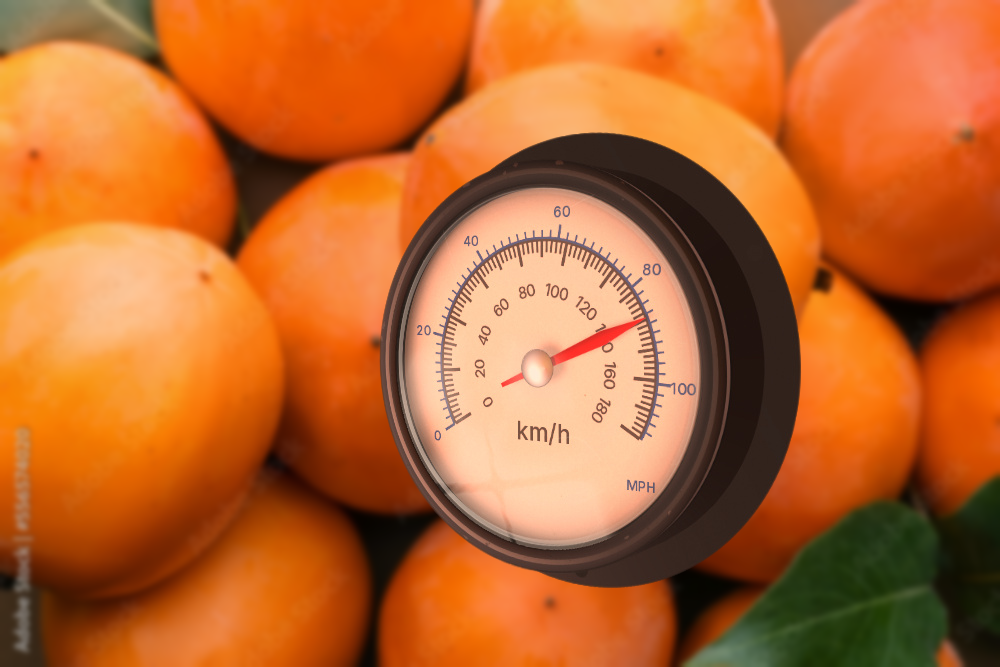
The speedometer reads 140 km/h
